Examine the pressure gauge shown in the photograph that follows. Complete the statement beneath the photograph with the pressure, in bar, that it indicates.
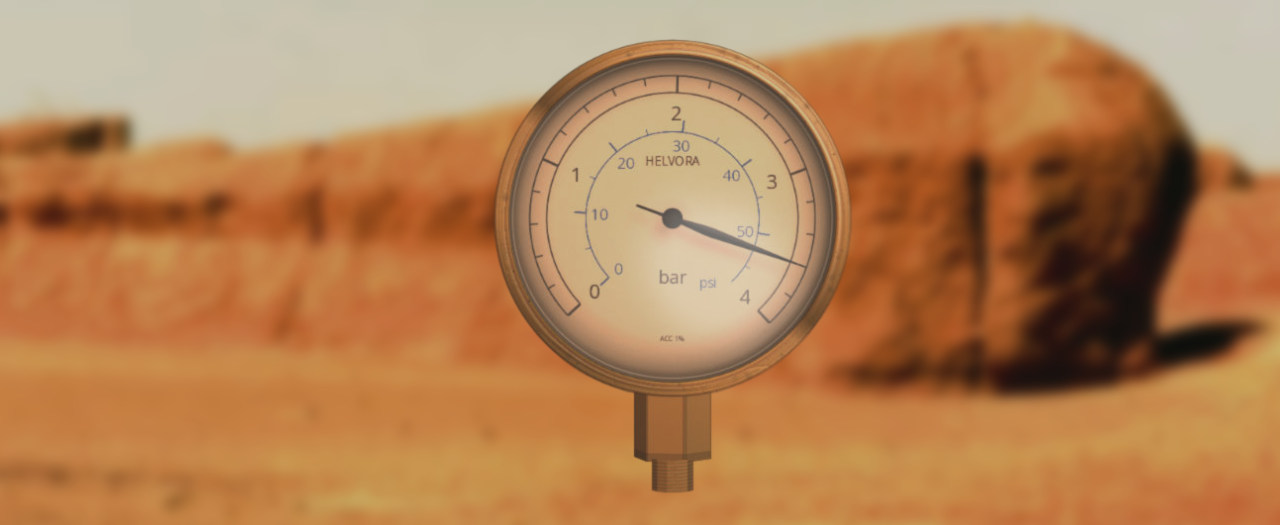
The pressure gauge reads 3.6 bar
